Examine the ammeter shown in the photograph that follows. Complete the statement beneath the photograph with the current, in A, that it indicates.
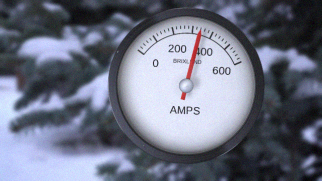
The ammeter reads 340 A
